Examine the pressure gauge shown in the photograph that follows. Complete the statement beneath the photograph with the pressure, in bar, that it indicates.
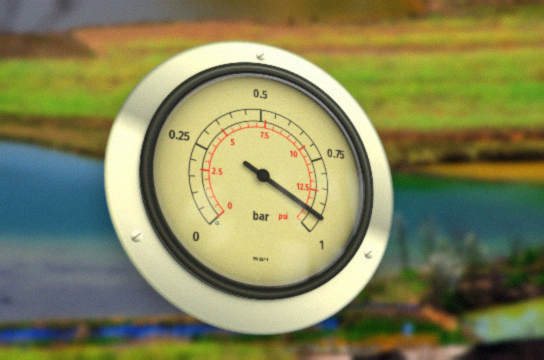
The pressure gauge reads 0.95 bar
